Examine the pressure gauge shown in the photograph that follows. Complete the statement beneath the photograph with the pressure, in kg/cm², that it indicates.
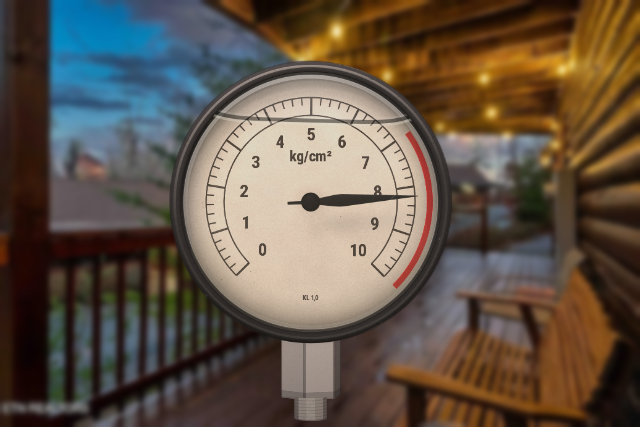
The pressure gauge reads 8.2 kg/cm²
